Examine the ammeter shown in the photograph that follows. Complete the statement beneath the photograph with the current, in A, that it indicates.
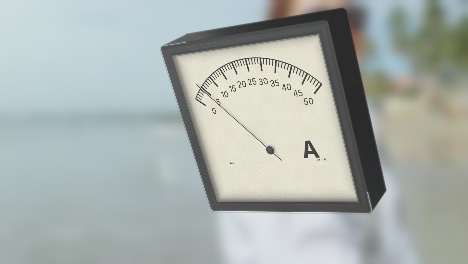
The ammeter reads 5 A
